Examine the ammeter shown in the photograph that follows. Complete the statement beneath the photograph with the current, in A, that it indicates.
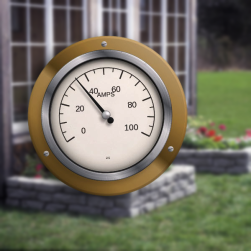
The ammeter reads 35 A
